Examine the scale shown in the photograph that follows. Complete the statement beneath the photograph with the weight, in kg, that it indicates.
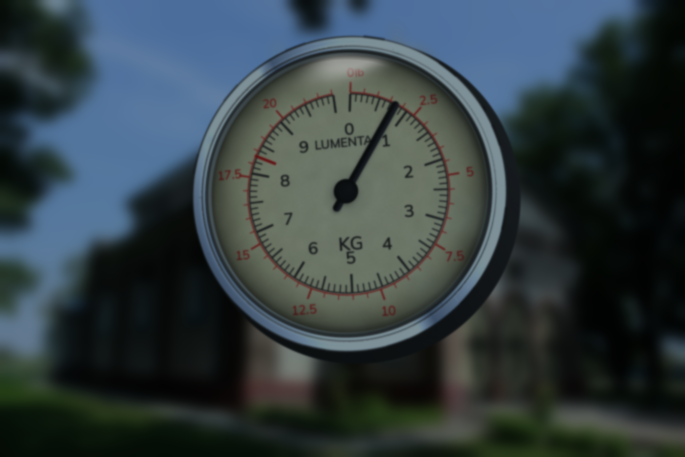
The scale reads 0.8 kg
